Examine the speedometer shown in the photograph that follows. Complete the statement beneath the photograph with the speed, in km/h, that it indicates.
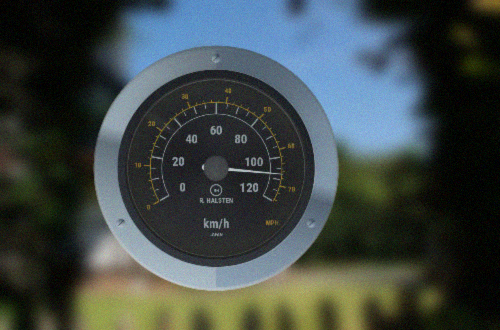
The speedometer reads 107.5 km/h
